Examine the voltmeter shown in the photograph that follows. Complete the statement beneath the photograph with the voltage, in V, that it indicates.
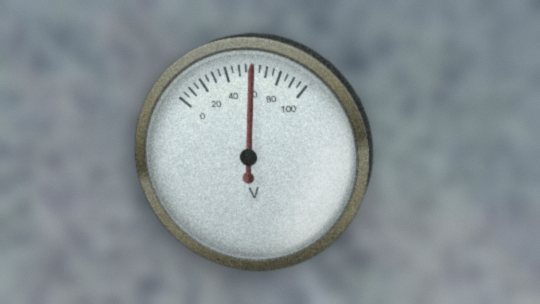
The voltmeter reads 60 V
